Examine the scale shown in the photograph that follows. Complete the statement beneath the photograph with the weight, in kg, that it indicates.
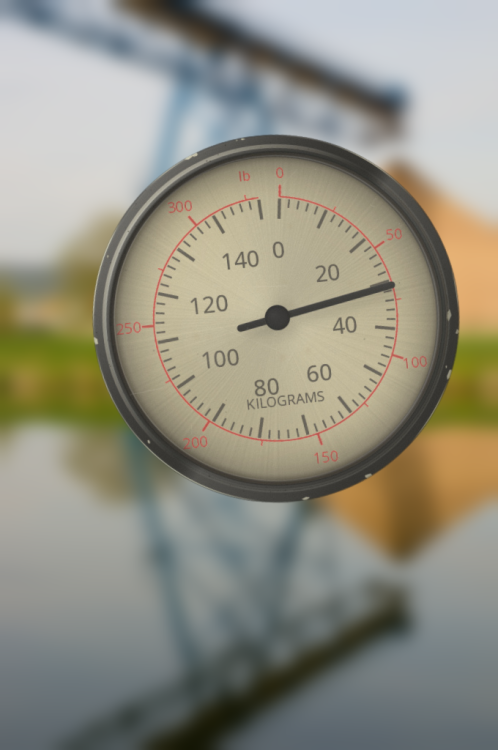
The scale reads 31 kg
